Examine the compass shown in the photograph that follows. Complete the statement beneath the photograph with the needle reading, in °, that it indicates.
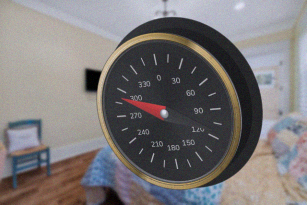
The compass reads 292.5 °
